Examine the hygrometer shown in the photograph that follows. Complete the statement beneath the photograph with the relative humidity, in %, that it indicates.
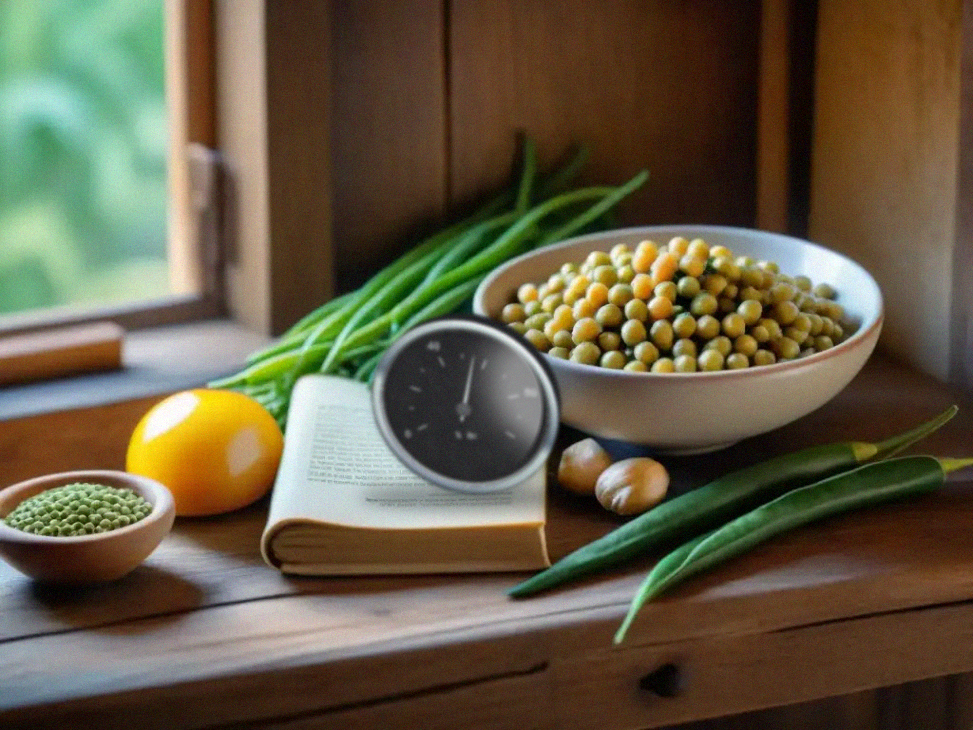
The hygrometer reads 55 %
